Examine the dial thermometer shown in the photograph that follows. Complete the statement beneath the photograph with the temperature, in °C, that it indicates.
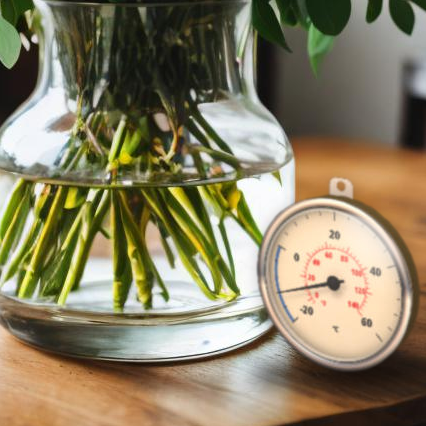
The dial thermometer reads -12 °C
